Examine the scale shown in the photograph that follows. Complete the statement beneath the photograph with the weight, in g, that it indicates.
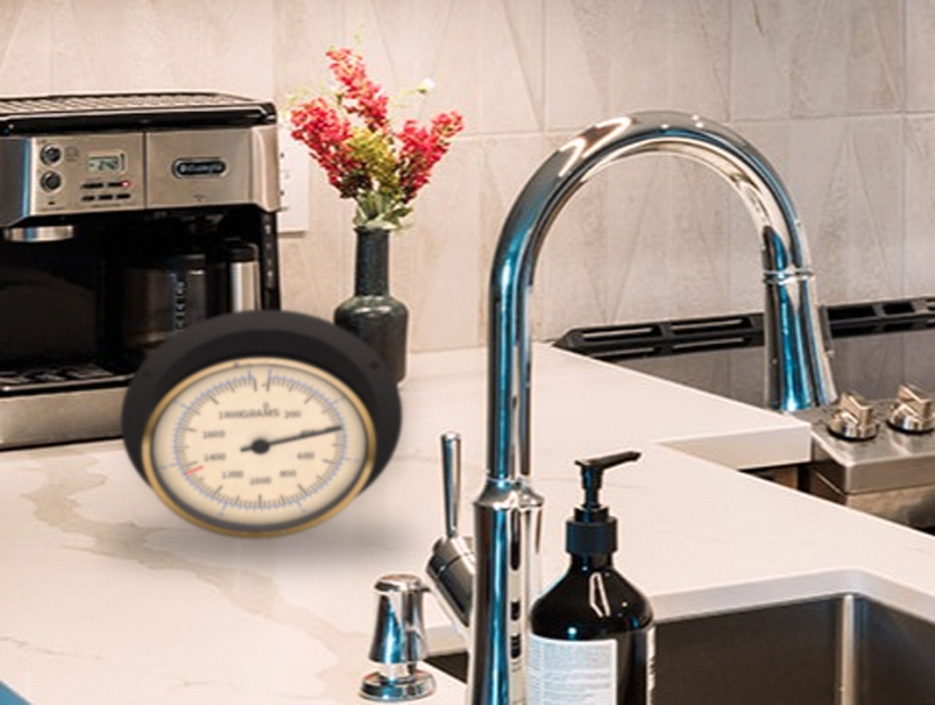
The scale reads 400 g
